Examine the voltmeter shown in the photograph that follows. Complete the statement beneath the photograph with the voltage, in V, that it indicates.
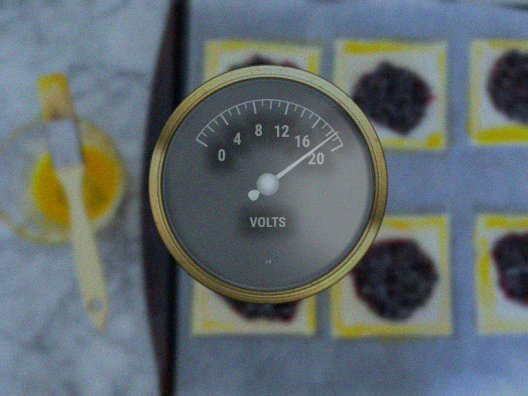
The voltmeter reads 18.5 V
